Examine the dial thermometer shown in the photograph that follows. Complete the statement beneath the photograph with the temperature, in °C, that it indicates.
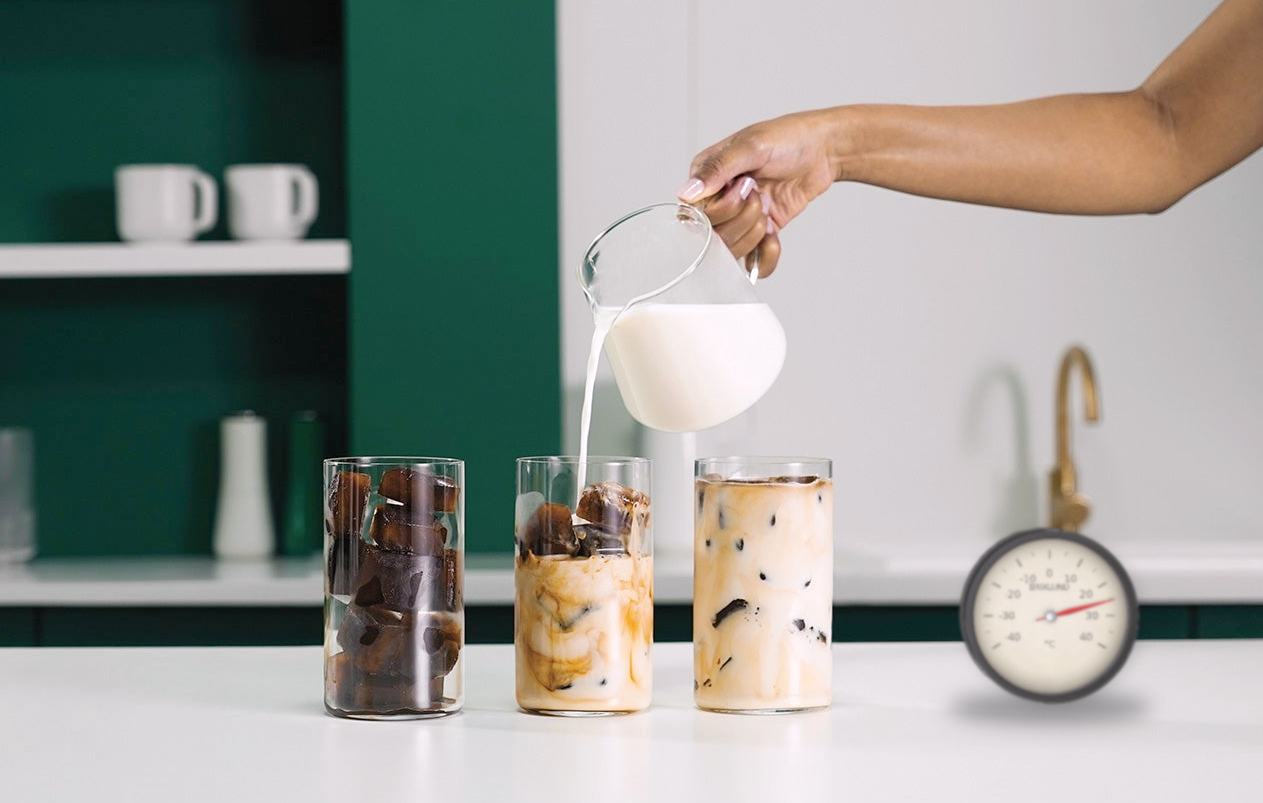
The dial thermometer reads 25 °C
